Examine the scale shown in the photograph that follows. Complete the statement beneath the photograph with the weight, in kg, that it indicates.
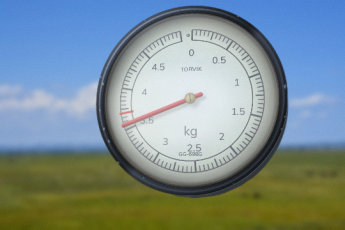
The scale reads 3.55 kg
